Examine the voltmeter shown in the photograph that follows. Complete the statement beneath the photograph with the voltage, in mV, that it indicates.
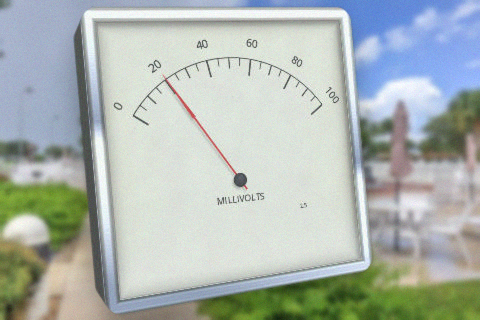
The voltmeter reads 20 mV
